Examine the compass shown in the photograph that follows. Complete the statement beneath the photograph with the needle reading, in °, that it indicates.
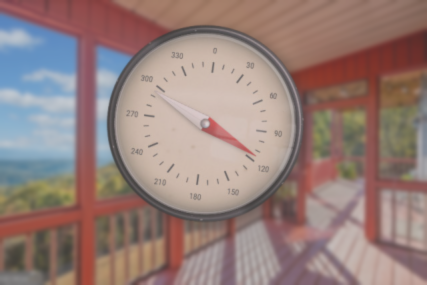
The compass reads 115 °
